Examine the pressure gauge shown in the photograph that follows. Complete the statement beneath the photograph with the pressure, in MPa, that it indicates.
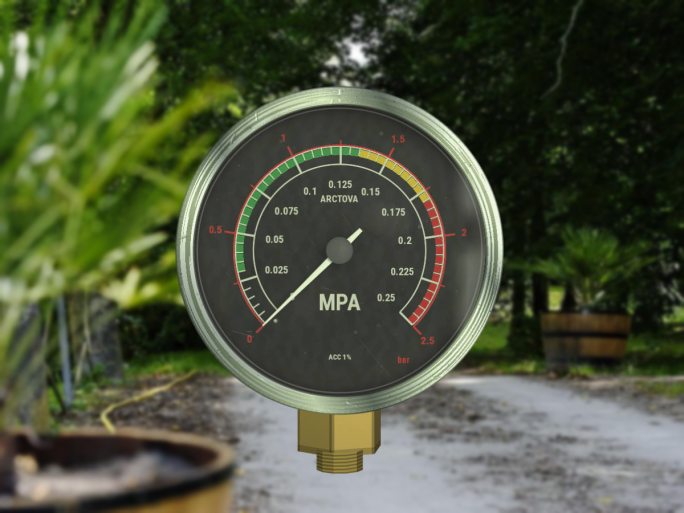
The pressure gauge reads 0 MPa
